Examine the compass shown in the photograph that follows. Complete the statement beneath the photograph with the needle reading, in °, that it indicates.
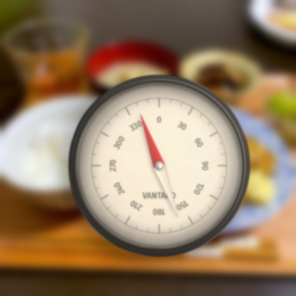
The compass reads 340 °
